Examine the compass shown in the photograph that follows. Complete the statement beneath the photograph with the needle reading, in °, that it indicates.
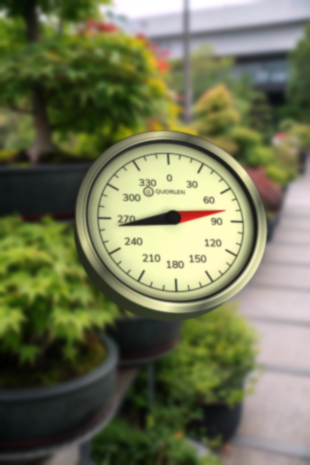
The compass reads 80 °
